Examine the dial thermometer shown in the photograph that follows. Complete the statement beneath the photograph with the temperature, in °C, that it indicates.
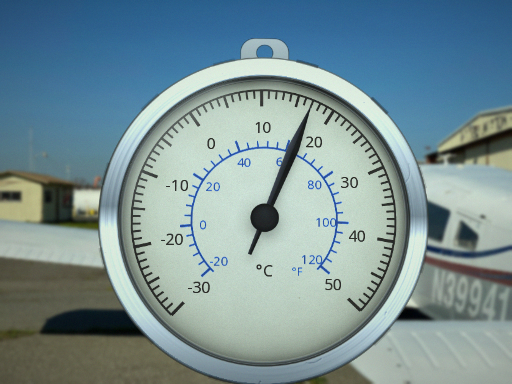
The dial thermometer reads 17 °C
